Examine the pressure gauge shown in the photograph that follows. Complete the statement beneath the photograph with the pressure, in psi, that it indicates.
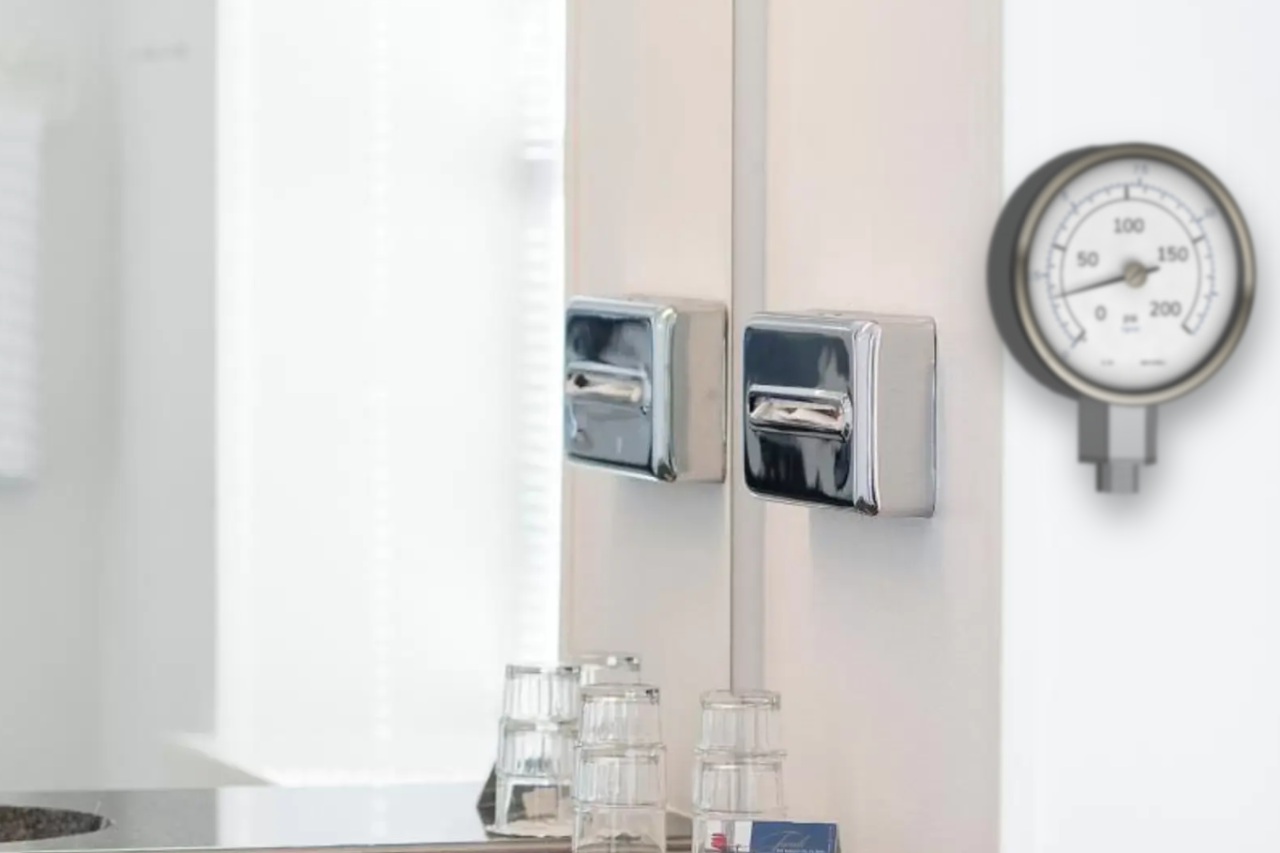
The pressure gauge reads 25 psi
